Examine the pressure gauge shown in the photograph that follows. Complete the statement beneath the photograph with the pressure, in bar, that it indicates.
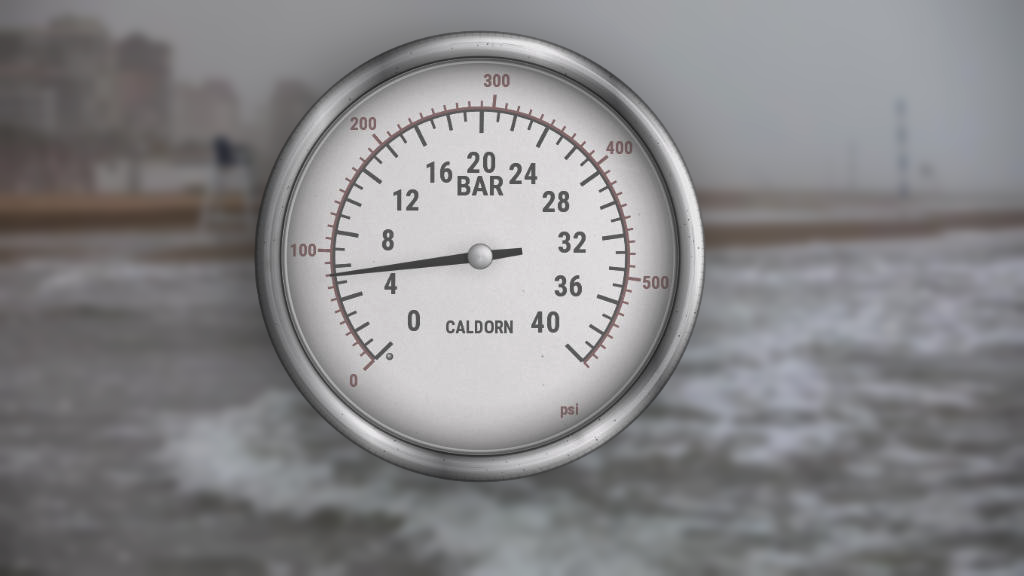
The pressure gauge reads 5.5 bar
